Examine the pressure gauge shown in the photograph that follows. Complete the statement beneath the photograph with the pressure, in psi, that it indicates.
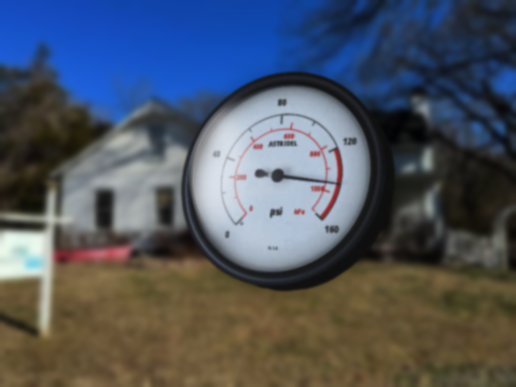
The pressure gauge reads 140 psi
